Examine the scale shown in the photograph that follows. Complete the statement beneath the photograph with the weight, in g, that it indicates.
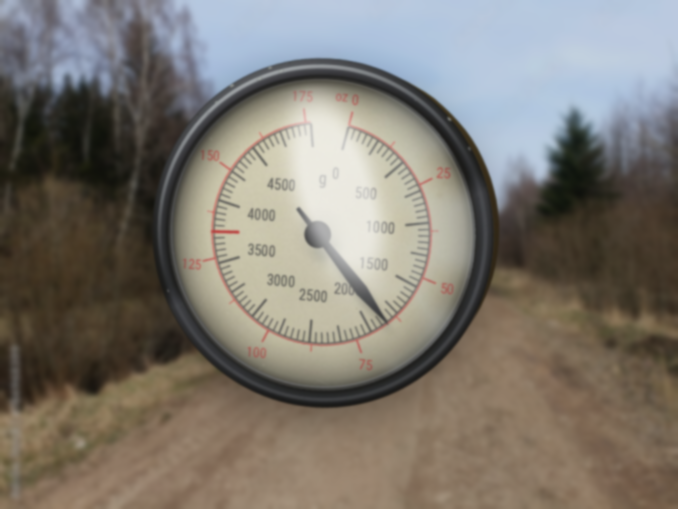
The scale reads 1850 g
